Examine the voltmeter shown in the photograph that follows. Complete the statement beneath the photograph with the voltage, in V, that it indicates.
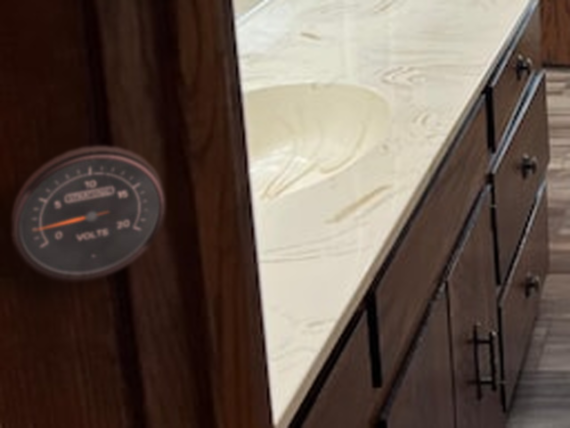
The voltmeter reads 2 V
